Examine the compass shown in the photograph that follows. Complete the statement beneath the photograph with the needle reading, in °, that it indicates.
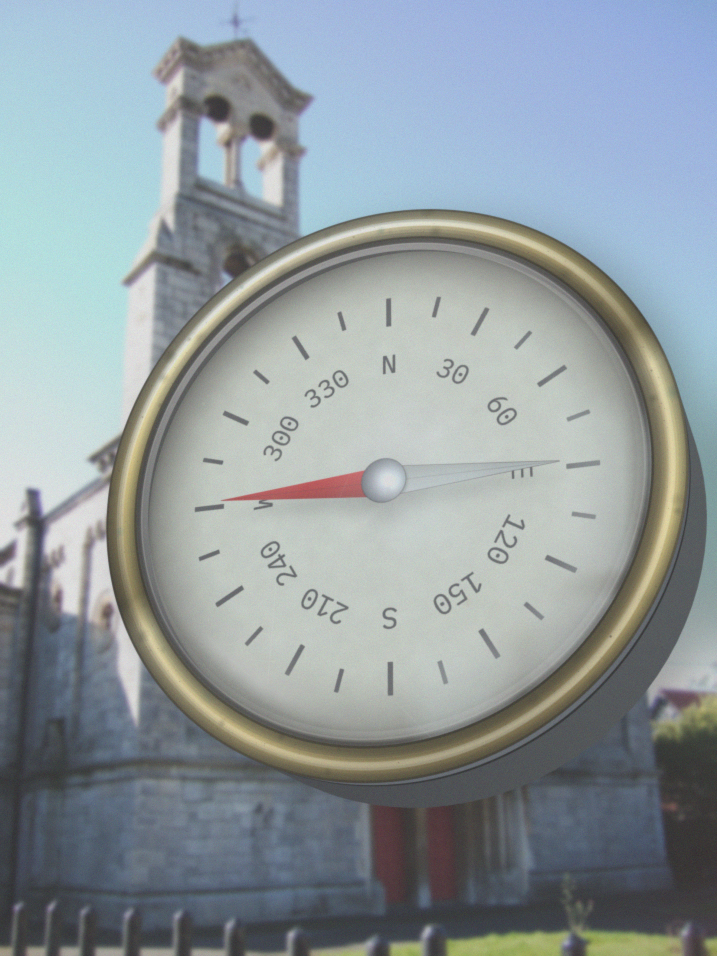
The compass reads 270 °
